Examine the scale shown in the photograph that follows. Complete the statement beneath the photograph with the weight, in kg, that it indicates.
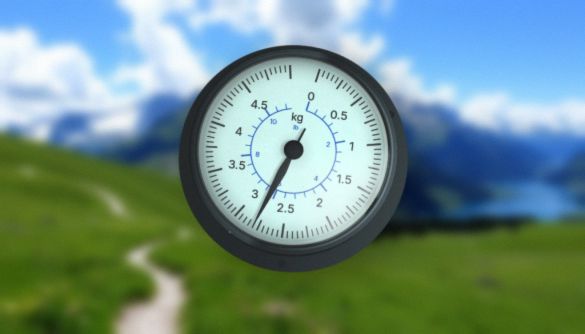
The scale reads 2.8 kg
